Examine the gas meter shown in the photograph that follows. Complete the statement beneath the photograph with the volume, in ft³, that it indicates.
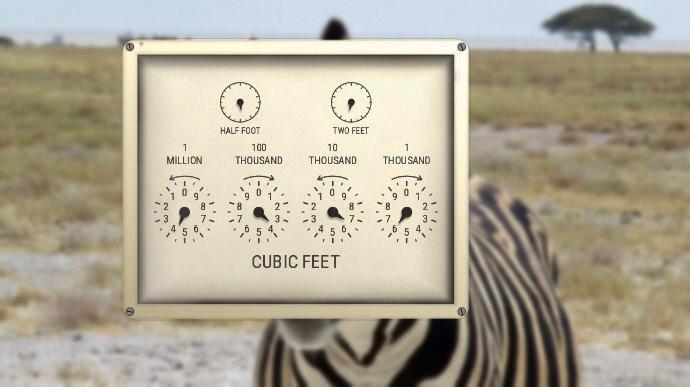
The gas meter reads 436600 ft³
